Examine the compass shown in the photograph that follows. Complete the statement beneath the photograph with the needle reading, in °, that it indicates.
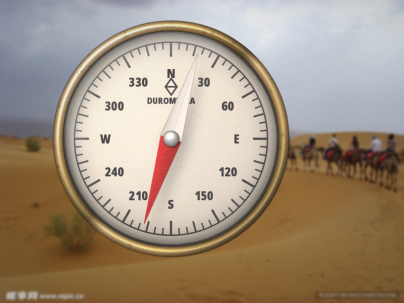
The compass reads 197.5 °
